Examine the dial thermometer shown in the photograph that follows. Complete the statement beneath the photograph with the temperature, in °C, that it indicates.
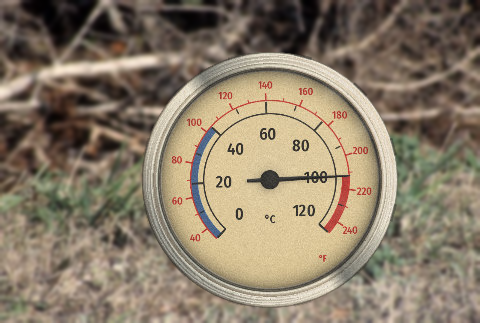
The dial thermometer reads 100 °C
